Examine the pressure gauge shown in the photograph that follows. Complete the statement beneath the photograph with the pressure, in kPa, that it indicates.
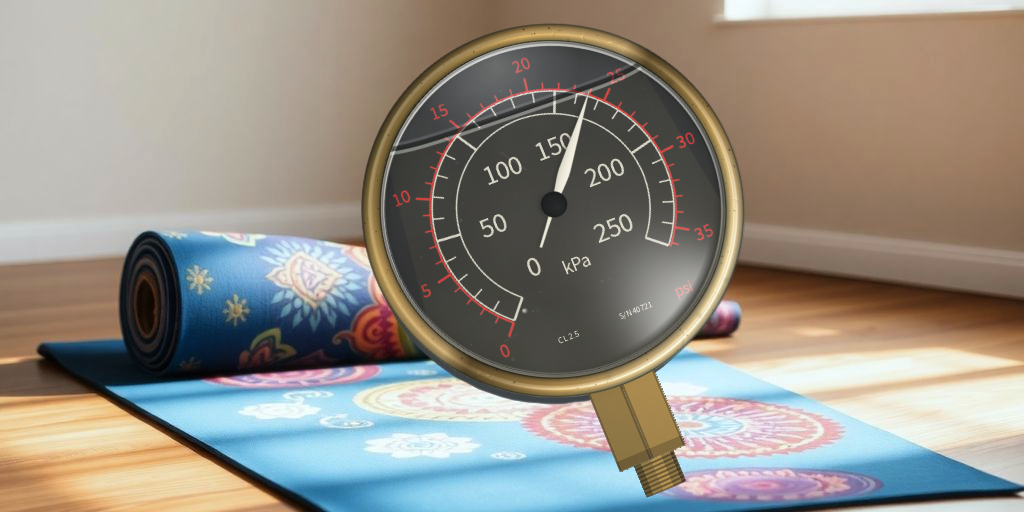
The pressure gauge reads 165 kPa
